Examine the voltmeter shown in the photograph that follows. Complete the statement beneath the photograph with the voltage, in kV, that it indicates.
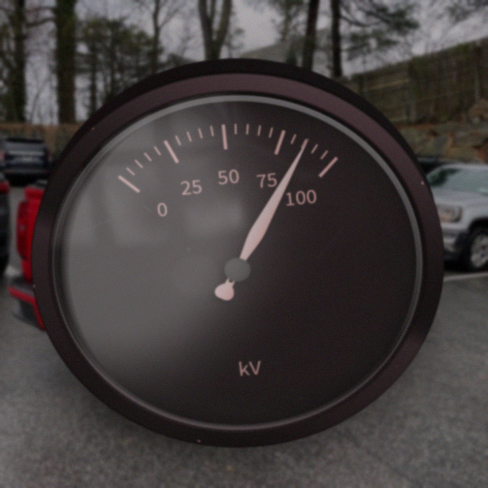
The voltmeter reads 85 kV
